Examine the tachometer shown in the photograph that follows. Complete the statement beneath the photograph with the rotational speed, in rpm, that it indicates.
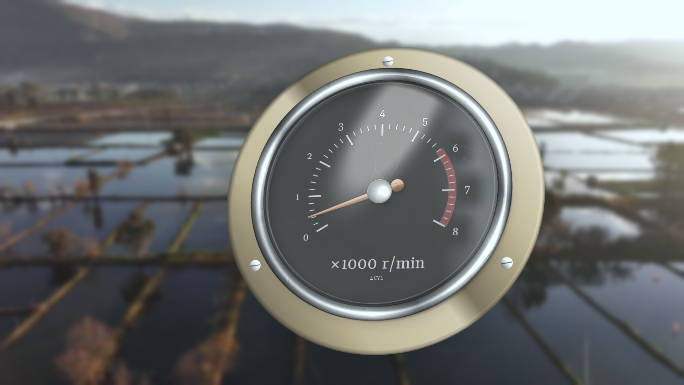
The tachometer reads 400 rpm
